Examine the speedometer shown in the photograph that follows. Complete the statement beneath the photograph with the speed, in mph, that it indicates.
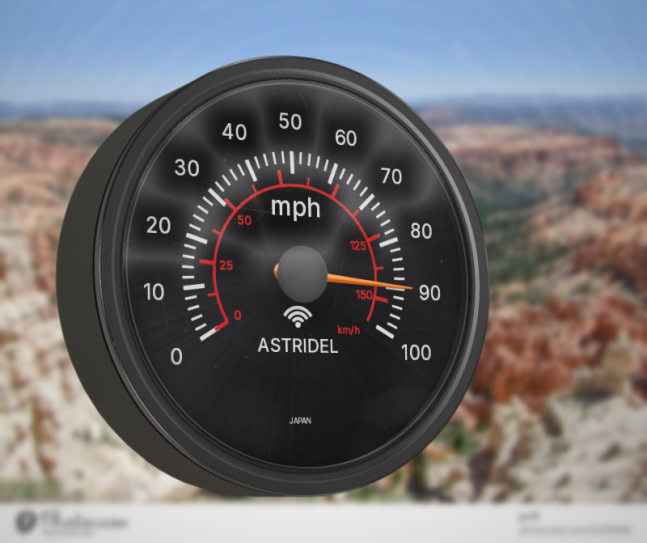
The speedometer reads 90 mph
